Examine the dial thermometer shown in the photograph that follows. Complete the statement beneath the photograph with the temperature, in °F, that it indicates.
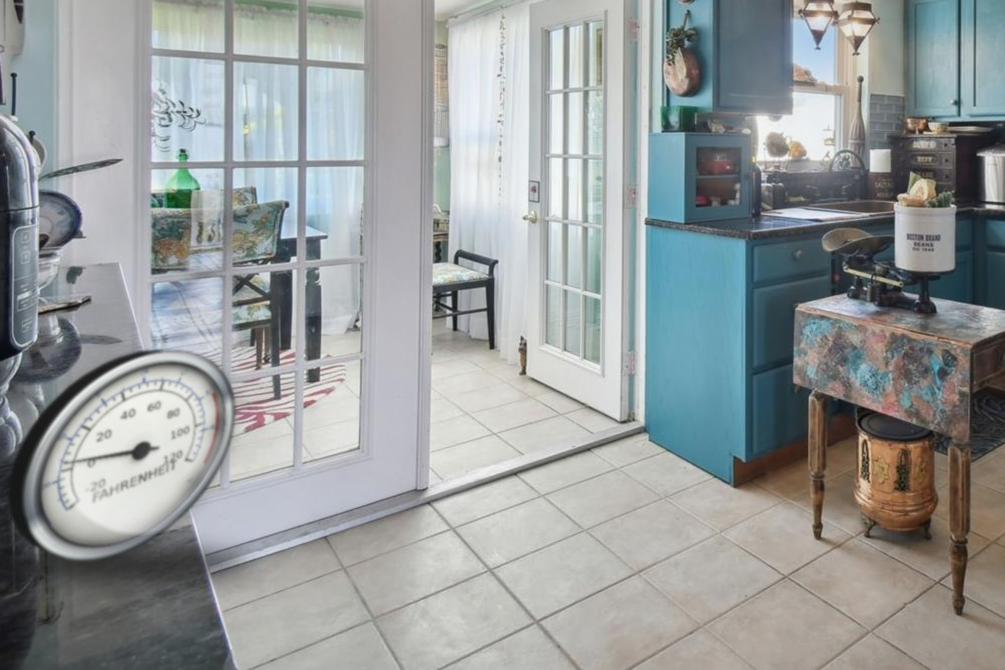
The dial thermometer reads 4 °F
